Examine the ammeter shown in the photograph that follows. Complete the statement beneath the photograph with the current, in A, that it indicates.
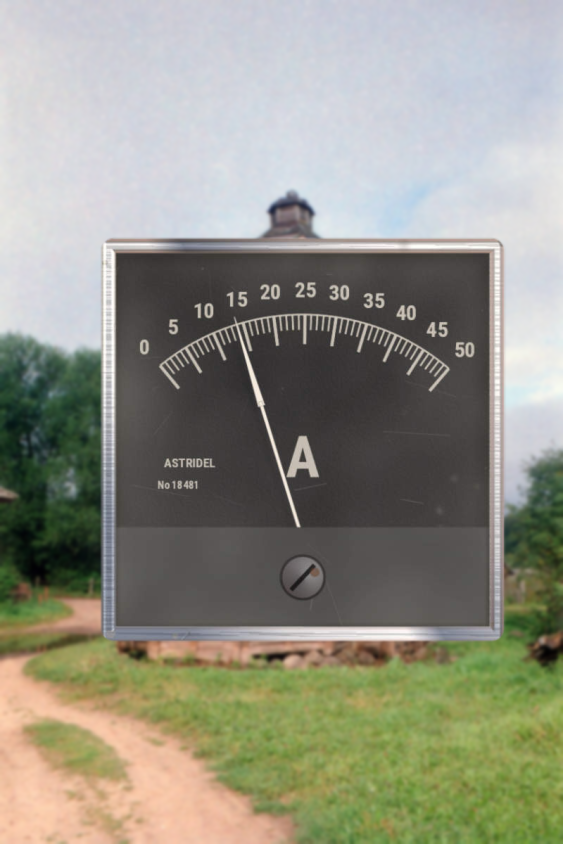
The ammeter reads 14 A
